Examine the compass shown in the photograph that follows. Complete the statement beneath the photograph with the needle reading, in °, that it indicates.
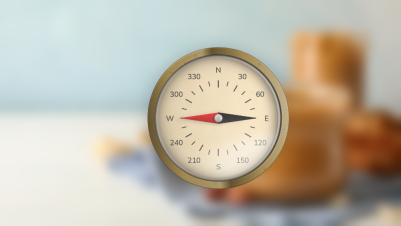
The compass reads 270 °
